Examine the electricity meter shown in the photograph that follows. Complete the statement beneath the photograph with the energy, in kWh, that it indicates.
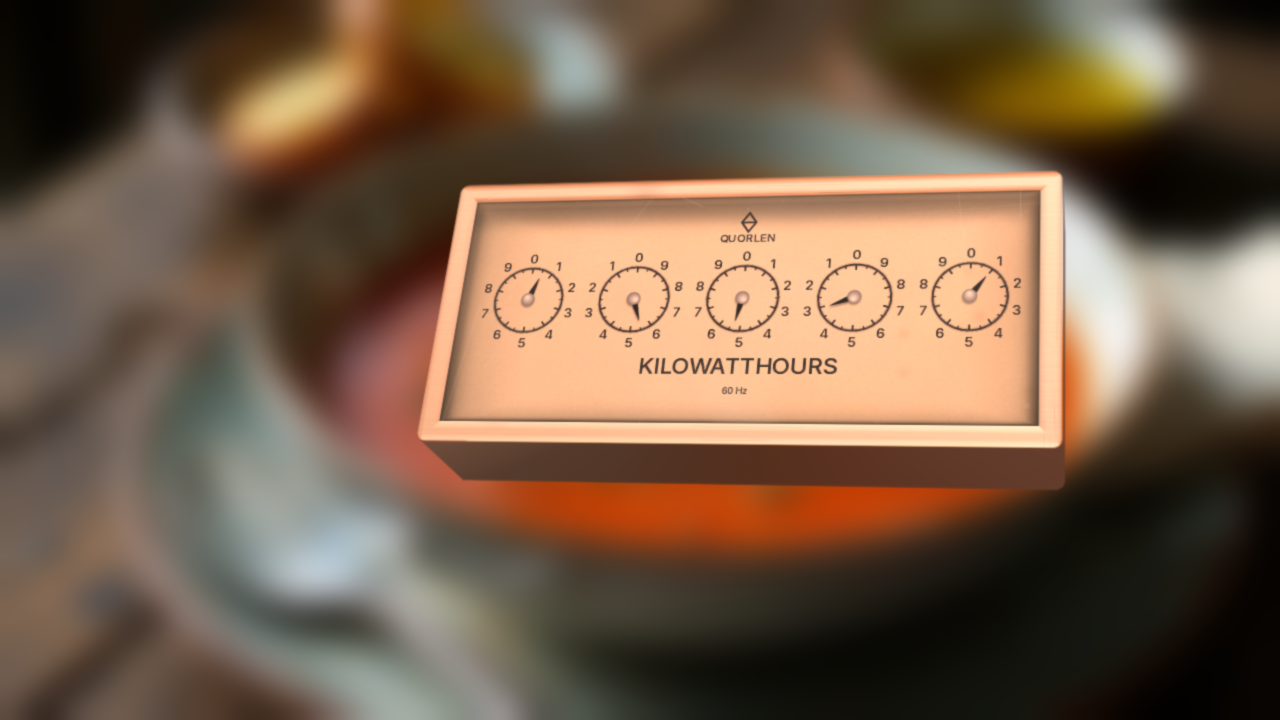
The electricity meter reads 5531 kWh
